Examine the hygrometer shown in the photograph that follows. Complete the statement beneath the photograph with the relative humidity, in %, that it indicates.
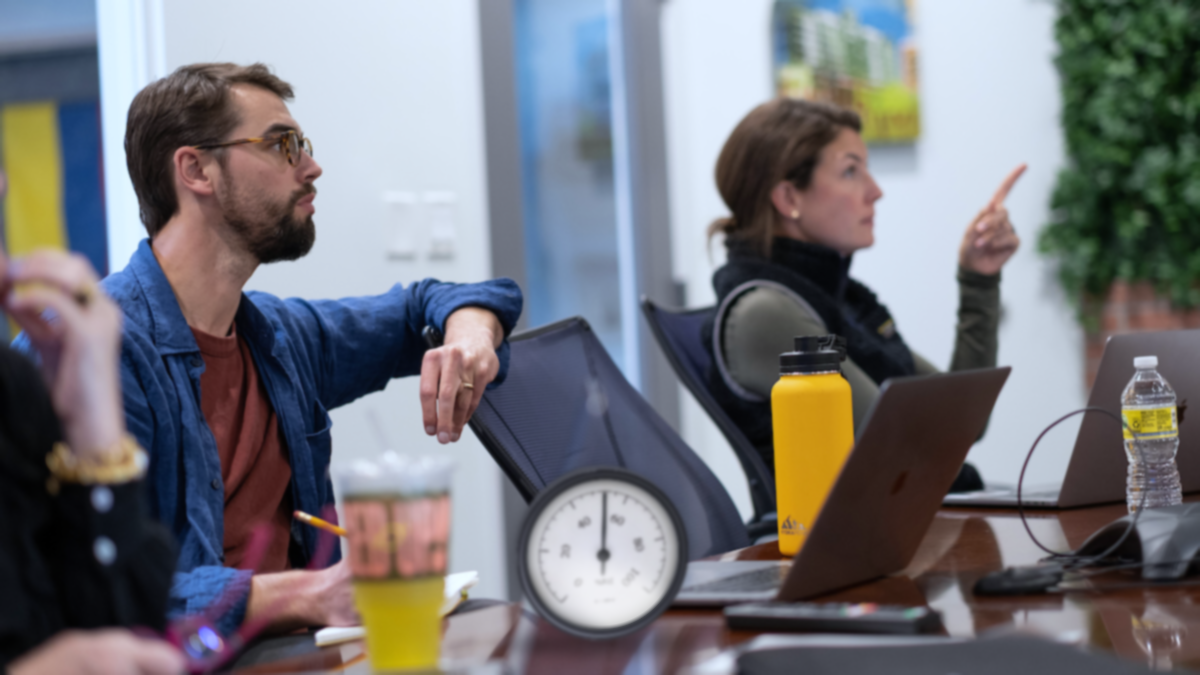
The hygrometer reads 52 %
